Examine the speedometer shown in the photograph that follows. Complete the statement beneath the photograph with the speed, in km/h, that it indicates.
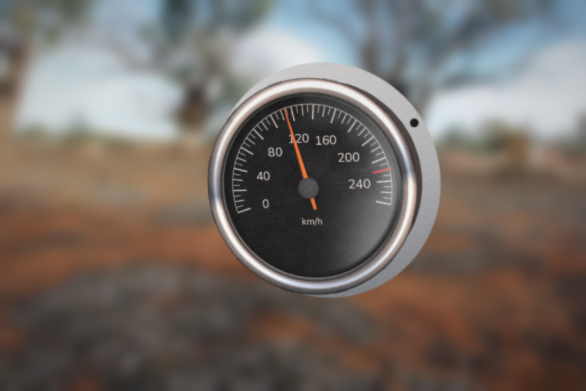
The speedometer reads 115 km/h
